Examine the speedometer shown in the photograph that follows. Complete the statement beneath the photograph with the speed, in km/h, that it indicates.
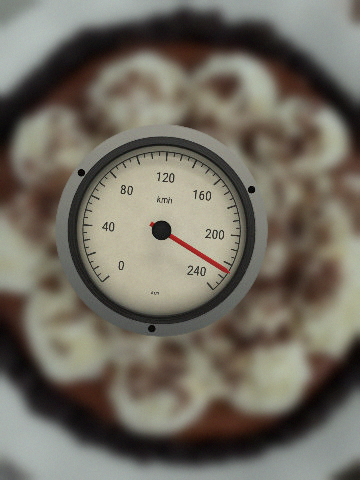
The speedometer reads 225 km/h
